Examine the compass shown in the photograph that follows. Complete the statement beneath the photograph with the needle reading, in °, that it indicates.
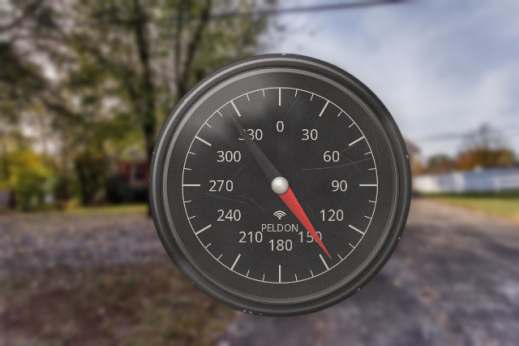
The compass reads 145 °
